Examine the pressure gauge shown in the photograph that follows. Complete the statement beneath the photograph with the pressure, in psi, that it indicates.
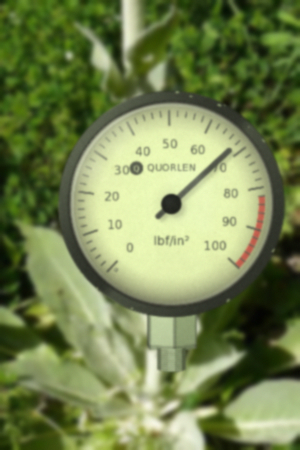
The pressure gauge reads 68 psi
